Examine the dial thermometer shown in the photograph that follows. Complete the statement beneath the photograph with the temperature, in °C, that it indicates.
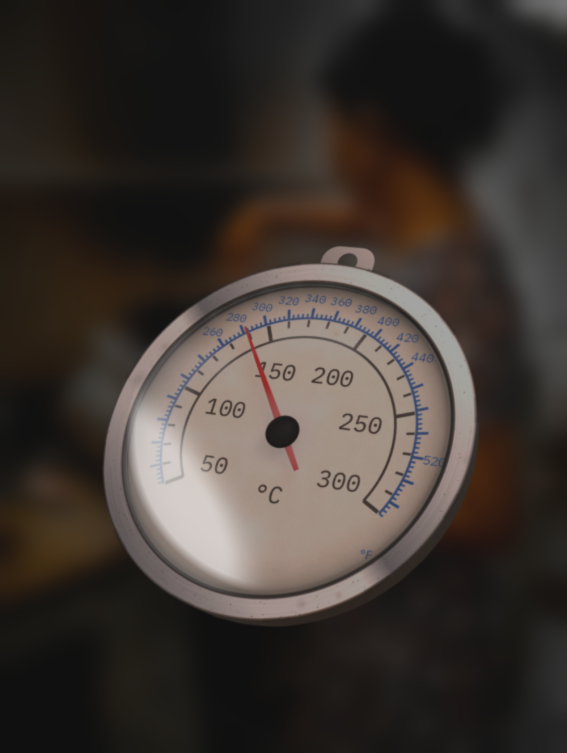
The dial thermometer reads 140 °C
